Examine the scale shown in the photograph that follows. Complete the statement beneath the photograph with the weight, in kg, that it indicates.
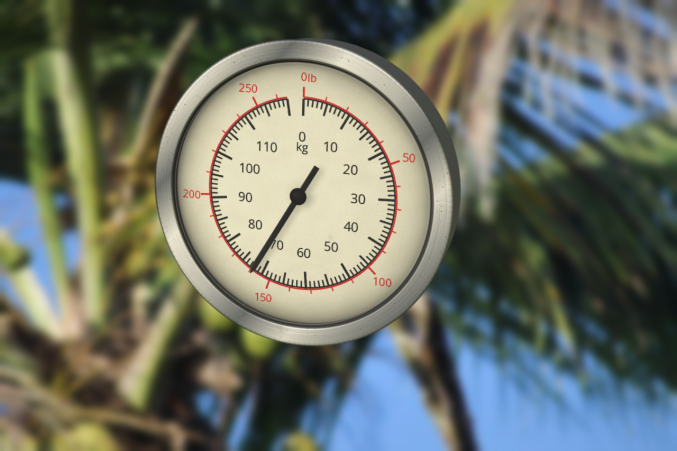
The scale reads 72 kg
